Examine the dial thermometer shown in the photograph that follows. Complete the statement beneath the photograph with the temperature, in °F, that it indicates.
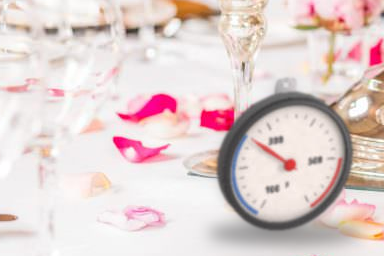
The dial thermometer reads 260 °F
